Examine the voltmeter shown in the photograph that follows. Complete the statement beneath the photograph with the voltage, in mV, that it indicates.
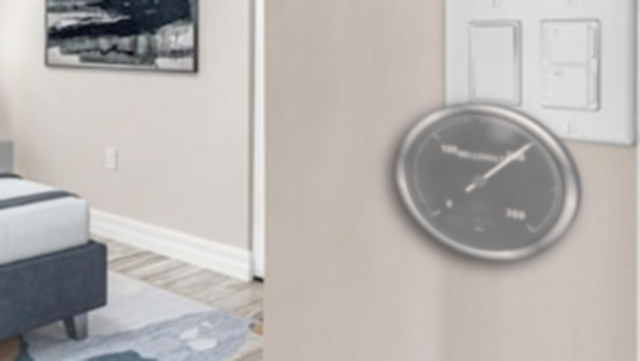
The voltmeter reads 200 mV
